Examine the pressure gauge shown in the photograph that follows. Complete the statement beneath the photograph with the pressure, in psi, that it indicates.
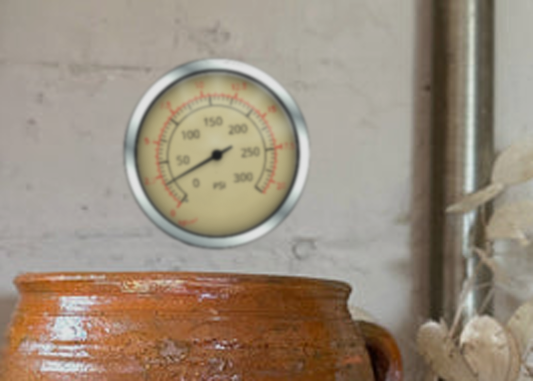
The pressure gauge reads 25 psi
